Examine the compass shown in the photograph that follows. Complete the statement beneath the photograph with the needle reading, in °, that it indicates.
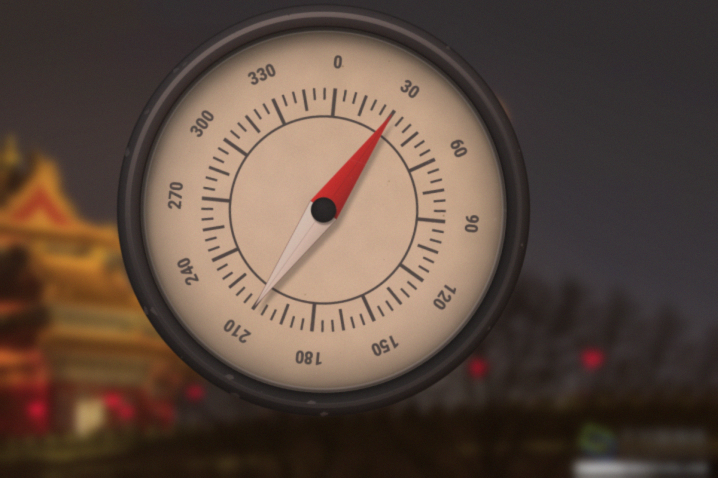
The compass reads 30 °
